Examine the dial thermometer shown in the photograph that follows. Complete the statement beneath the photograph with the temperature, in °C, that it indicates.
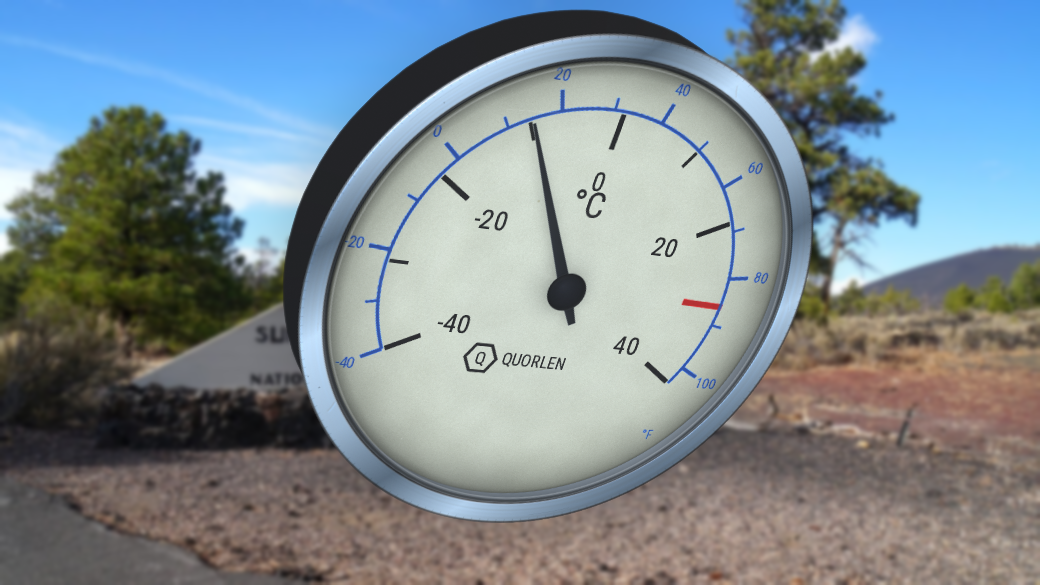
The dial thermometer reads -10 °C
